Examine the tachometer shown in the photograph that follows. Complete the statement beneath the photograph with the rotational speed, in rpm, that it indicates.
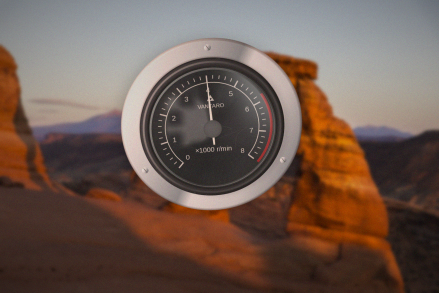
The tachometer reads 4000 rpm
